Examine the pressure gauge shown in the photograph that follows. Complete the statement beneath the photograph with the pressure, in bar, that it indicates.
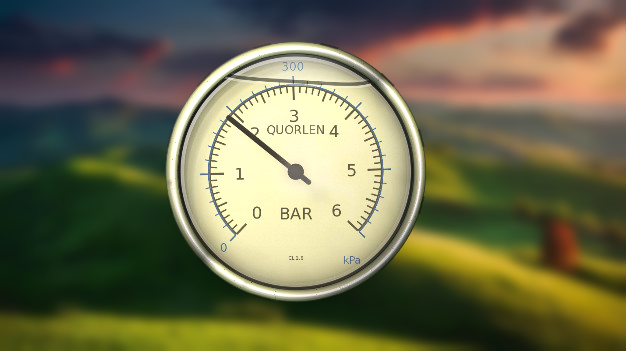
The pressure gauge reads 1.9 bar
